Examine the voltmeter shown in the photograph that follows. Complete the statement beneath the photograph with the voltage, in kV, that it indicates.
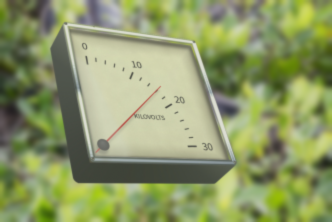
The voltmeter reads 16 kV
